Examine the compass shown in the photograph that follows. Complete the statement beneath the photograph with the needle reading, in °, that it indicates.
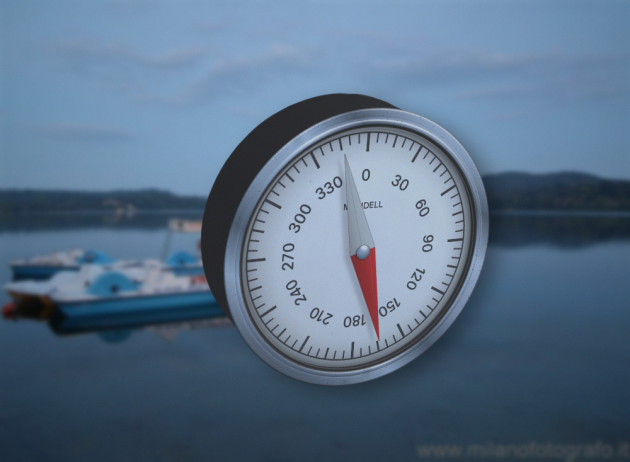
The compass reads 165 °
